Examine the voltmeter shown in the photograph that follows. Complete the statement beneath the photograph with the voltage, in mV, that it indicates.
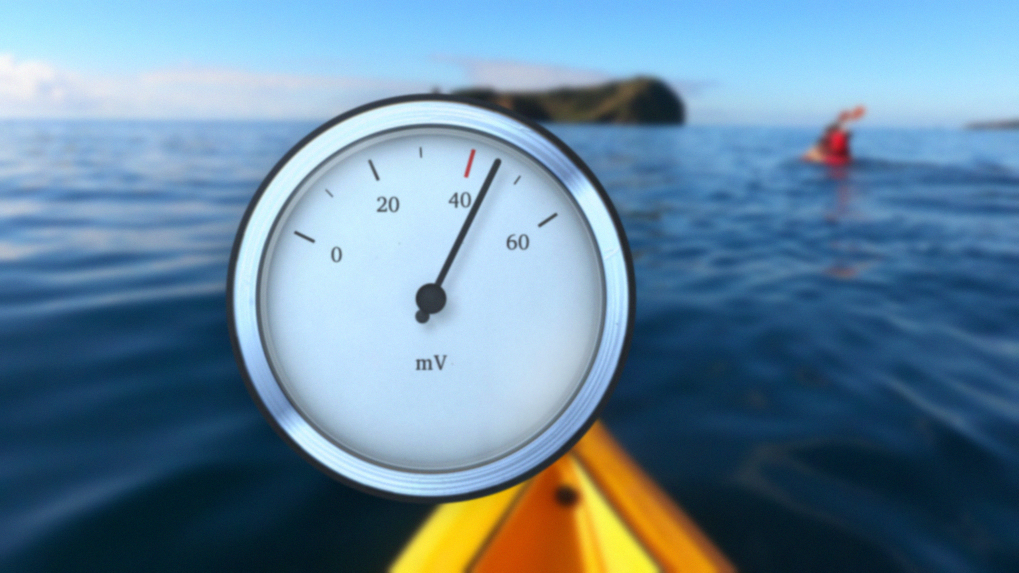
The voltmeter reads 45 mV
